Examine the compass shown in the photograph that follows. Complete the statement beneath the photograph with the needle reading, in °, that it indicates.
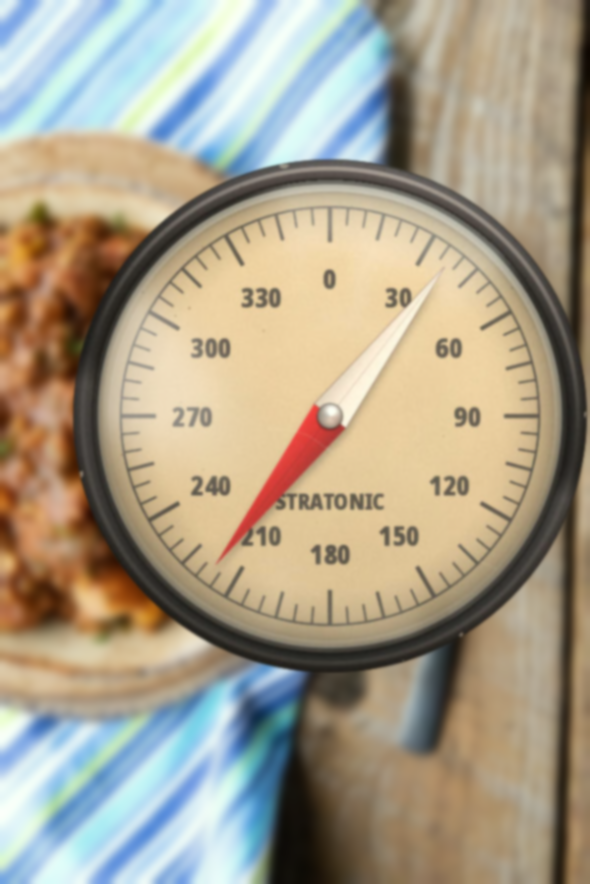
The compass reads 217.5 °
